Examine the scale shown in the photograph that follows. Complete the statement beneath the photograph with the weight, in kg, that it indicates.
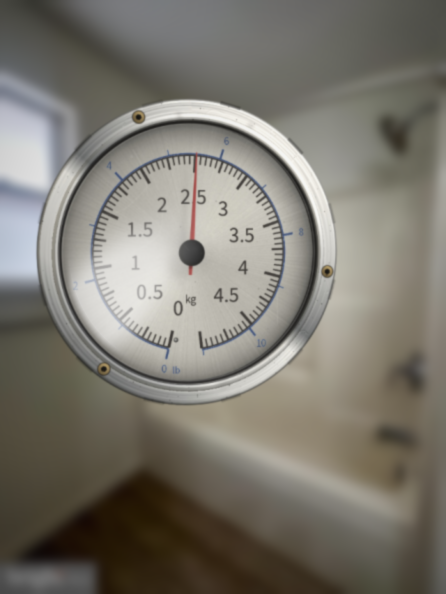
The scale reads 2.5 kg
